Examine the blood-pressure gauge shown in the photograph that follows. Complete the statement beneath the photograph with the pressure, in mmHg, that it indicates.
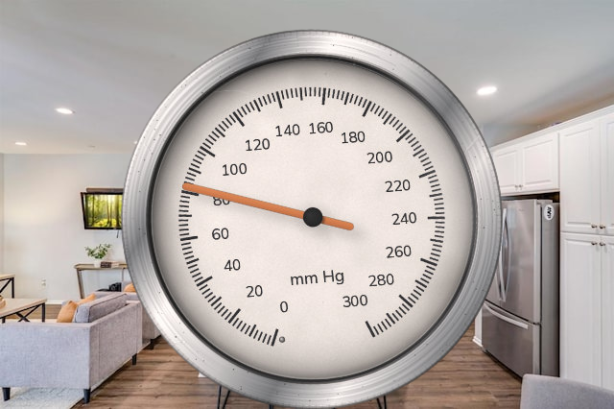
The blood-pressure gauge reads 82 mmHg
